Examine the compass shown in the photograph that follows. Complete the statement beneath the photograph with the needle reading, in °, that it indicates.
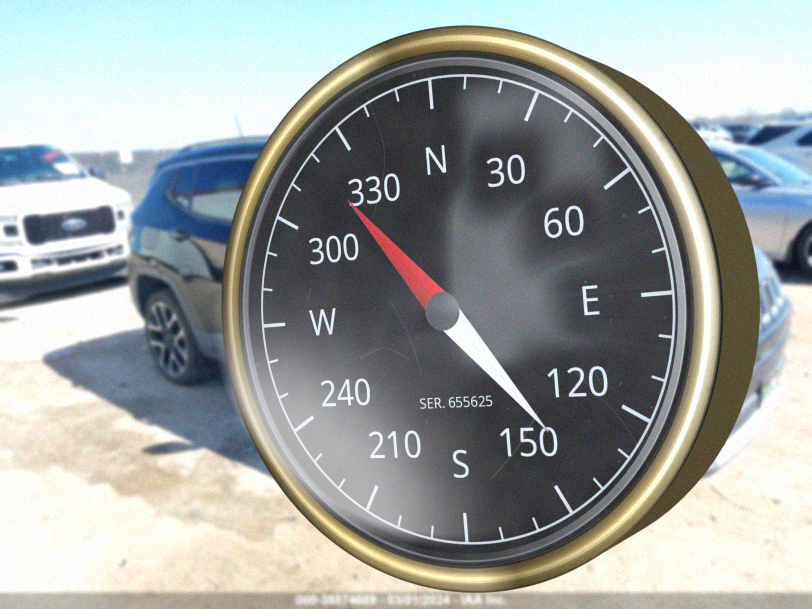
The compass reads 320 °
